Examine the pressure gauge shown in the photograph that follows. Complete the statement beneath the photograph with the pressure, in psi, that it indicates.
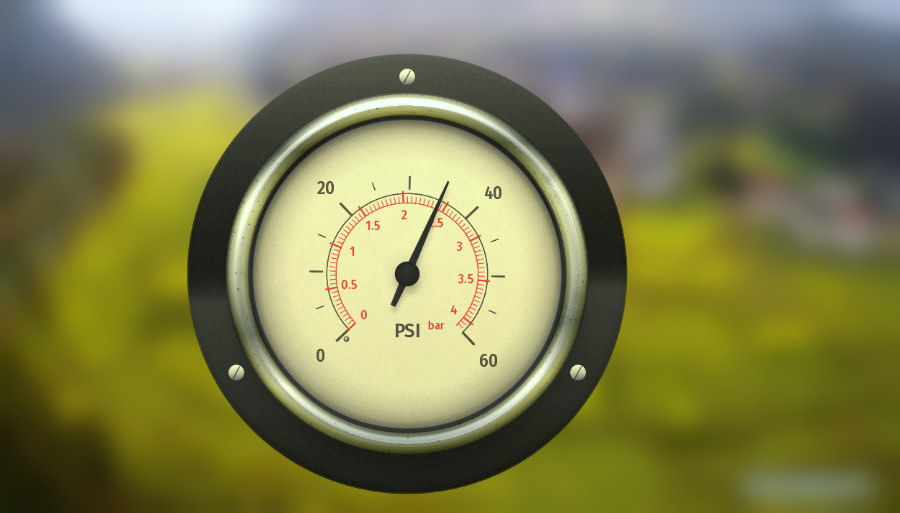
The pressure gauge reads 35 psi
